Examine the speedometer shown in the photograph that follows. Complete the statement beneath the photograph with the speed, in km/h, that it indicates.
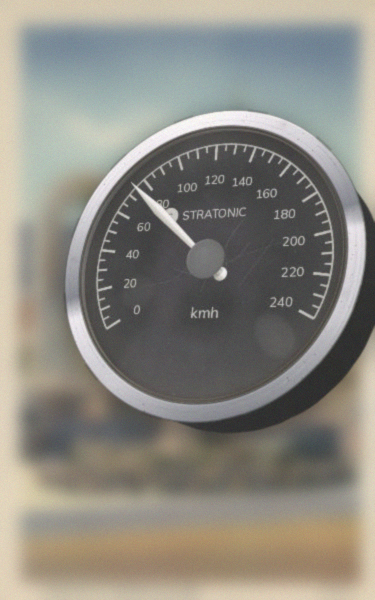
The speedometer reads 75 km/h
